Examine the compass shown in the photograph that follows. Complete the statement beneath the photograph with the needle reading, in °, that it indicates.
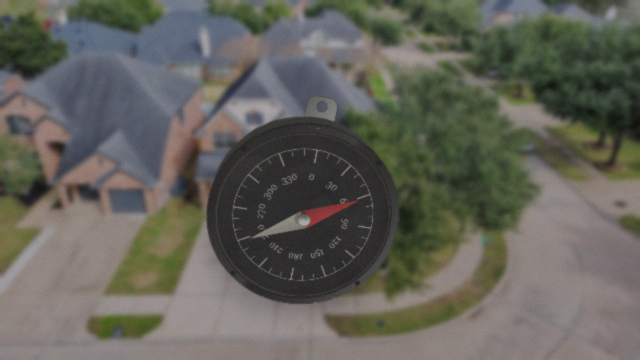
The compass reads 60 °
